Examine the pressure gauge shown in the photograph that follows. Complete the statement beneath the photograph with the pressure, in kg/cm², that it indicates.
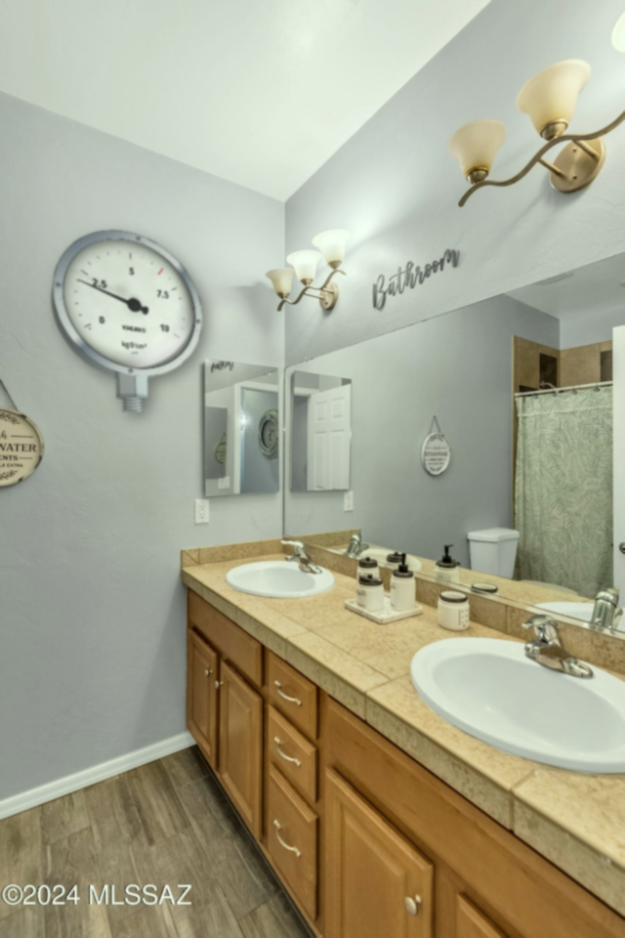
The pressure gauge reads 2 kg/cm²
